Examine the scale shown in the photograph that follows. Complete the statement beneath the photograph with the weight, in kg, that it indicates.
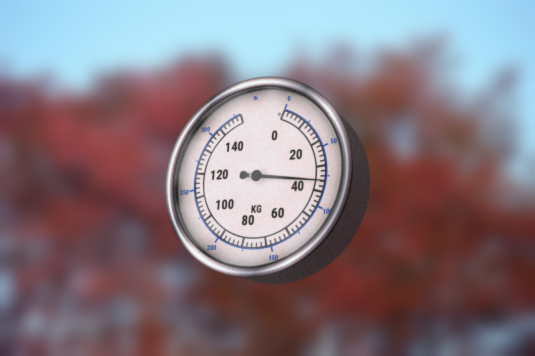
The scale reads 36 kg
